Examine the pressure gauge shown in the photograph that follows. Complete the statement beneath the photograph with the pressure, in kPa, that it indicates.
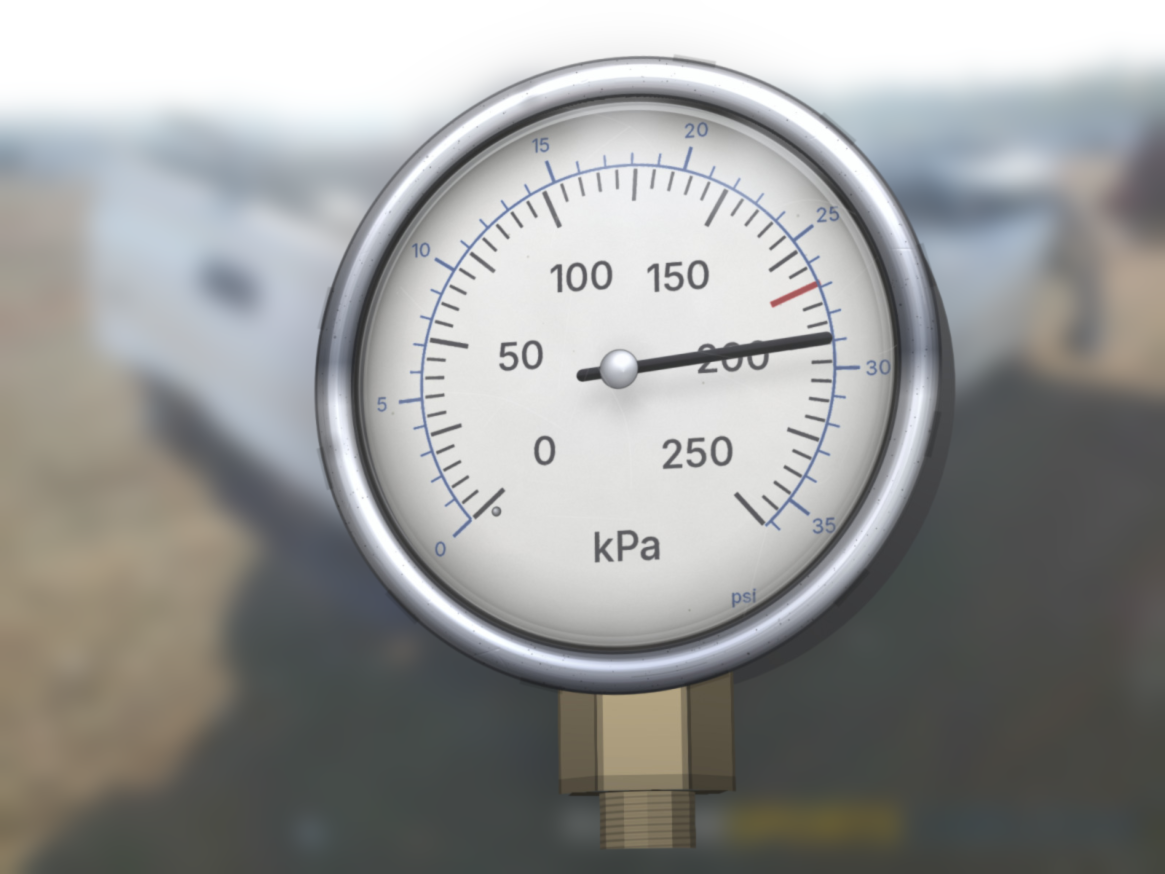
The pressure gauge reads 200 kPa
